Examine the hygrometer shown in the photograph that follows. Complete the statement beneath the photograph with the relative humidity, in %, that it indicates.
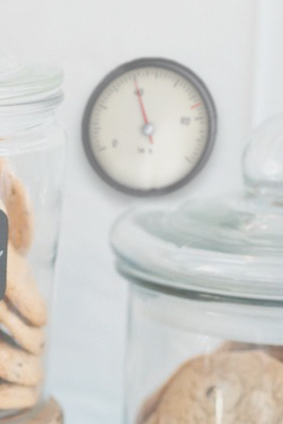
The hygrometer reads 40 %
